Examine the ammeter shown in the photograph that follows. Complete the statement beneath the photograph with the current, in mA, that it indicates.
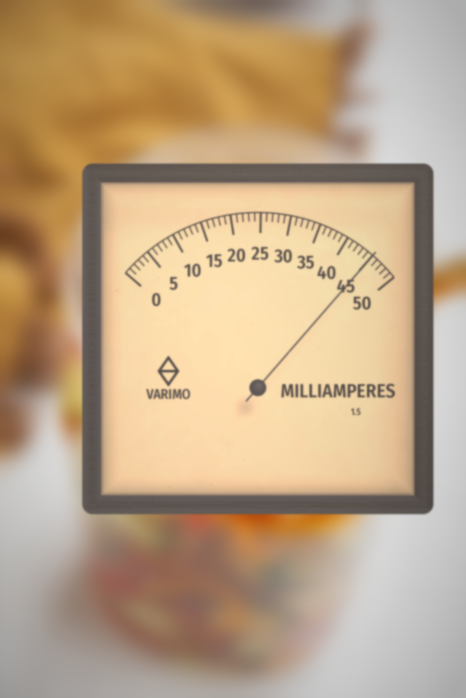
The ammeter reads 45 mA
